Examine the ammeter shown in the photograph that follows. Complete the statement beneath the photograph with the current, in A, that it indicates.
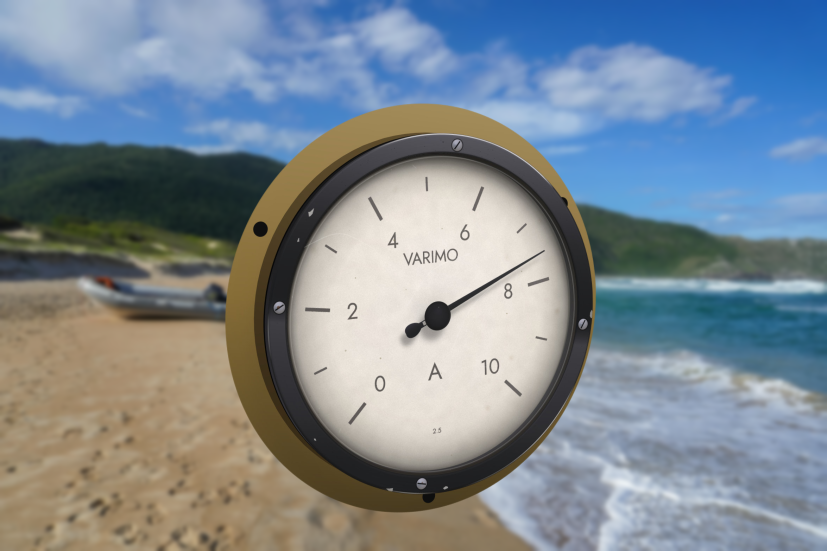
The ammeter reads 7.5 A
